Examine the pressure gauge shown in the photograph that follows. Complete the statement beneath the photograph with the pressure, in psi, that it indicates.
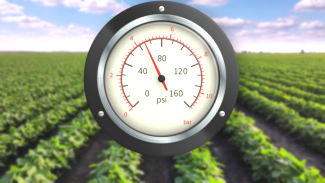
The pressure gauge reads 65 psi
